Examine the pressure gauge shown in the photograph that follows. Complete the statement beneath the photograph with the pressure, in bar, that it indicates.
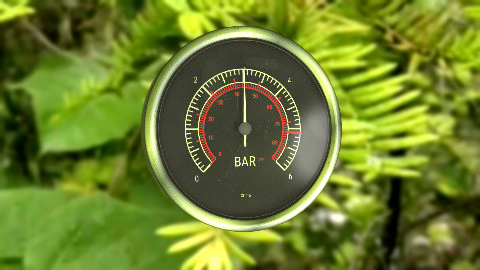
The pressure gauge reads 3 bar
